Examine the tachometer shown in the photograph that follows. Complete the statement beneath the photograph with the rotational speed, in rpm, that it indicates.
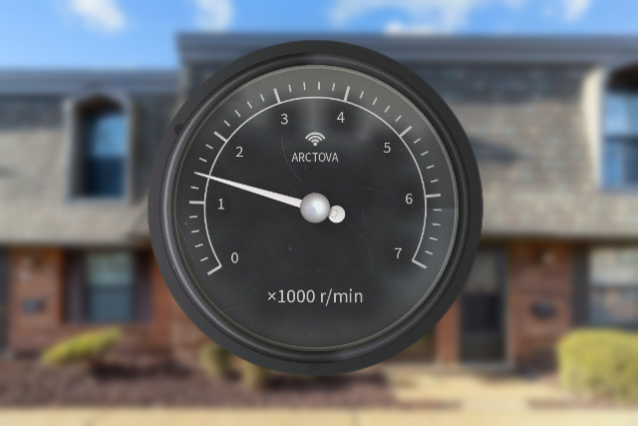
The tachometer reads 1400 rpm
